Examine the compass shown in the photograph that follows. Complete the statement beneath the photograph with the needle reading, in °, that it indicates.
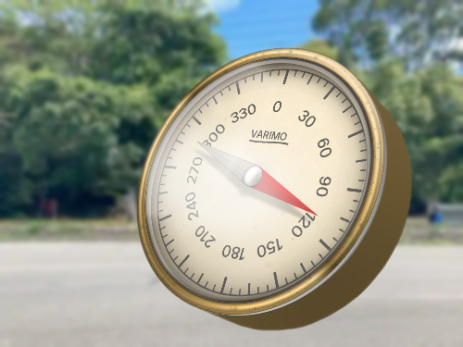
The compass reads 110 °
